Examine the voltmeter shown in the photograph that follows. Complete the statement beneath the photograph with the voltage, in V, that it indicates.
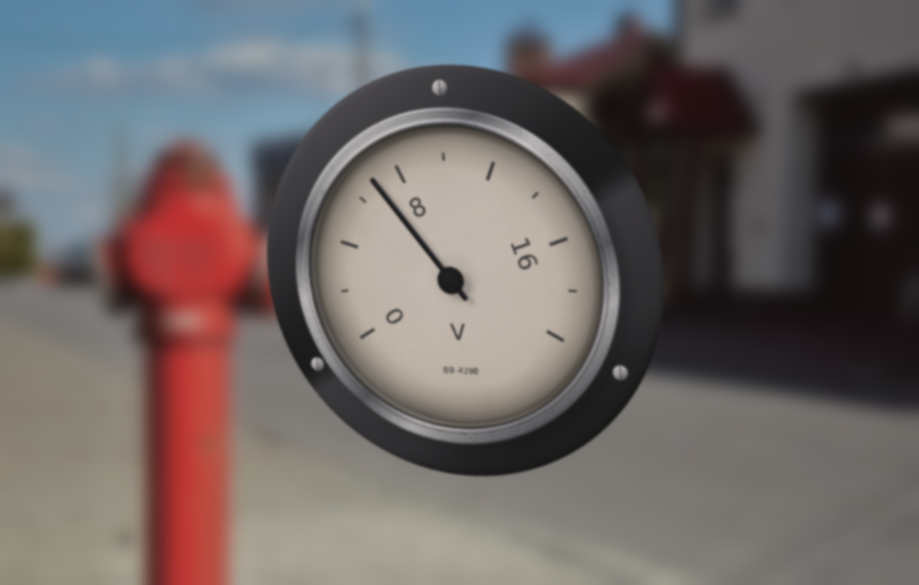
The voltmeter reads 7 V
